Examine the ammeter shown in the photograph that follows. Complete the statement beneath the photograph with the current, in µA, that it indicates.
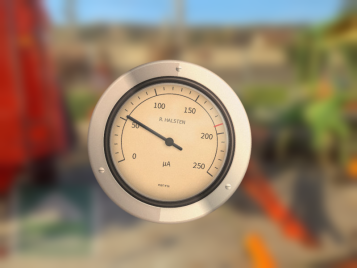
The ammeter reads 55 µA
